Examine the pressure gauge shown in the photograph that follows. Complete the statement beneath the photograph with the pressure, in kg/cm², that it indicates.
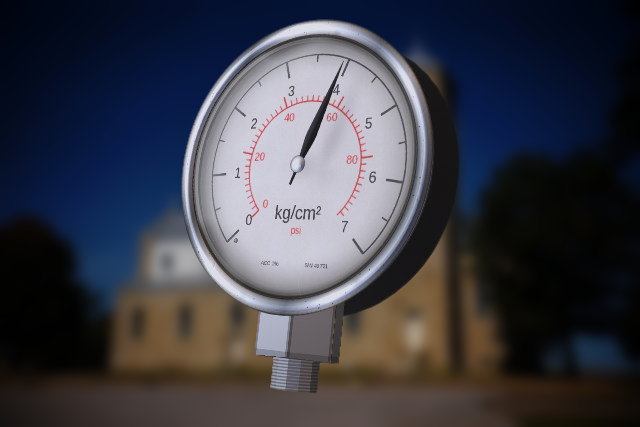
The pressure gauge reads 4 kg/cm²
